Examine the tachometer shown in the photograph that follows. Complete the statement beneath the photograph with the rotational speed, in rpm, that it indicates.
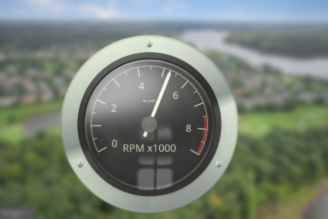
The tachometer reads 5250 rpm
